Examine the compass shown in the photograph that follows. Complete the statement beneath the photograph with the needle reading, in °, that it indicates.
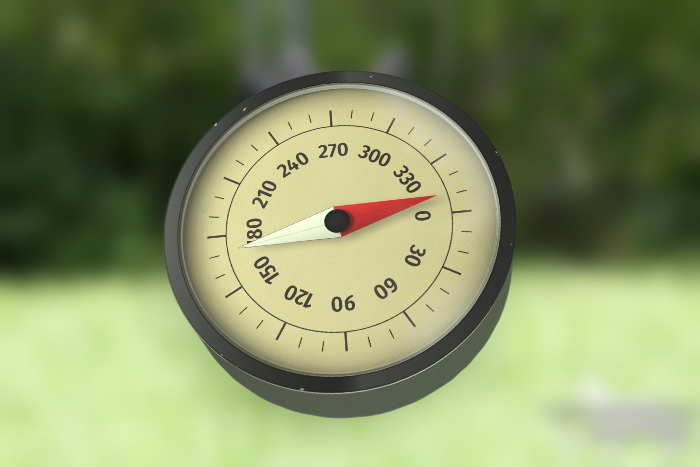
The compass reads 350 °
